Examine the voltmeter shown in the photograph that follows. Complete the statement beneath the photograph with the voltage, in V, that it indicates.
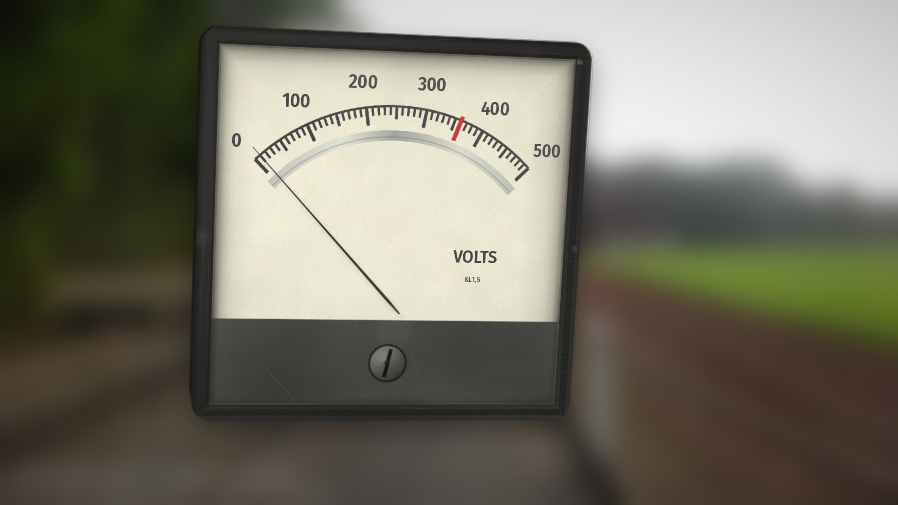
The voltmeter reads 10 V
